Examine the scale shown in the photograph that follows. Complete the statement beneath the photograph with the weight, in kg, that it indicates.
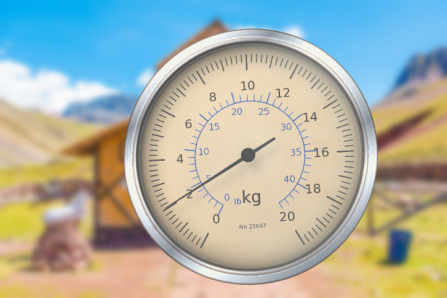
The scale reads 2 kg
